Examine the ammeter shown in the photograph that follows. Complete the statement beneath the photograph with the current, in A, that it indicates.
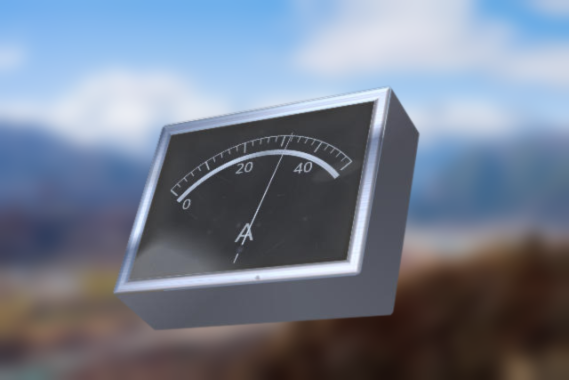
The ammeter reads 32 A
